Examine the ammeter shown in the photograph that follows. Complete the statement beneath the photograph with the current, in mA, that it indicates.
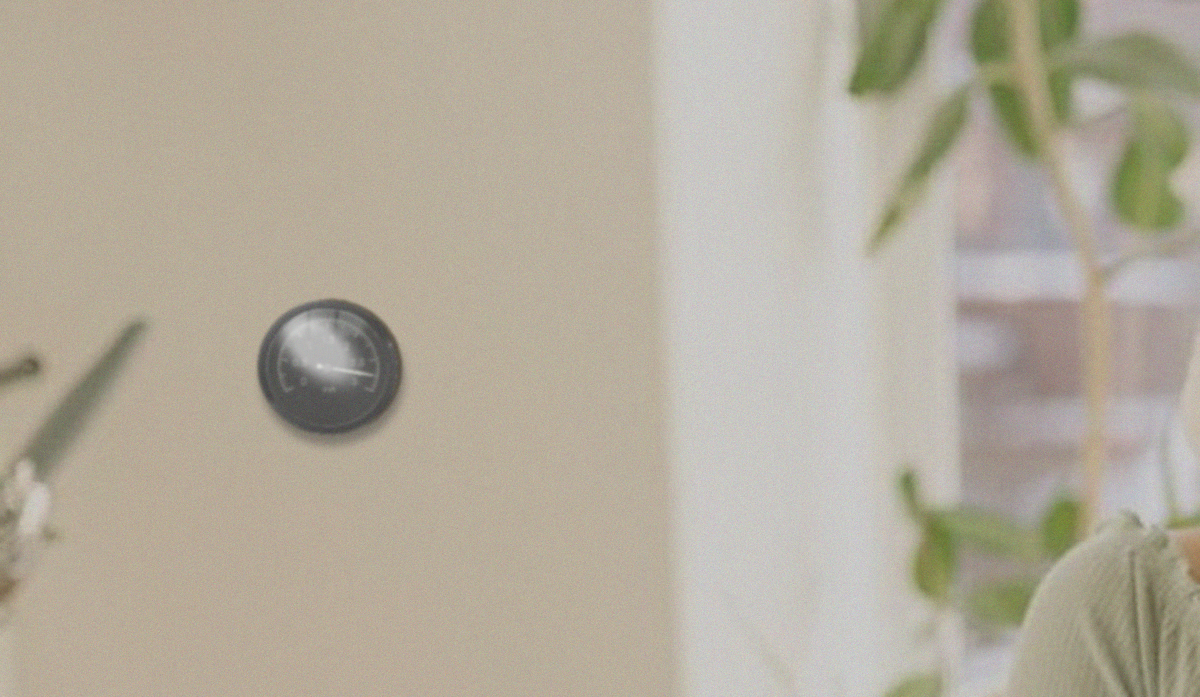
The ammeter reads 2.75 mA
